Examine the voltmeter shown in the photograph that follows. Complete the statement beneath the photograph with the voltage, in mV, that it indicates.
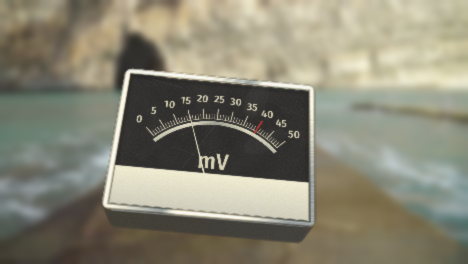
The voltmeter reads 15 mV
